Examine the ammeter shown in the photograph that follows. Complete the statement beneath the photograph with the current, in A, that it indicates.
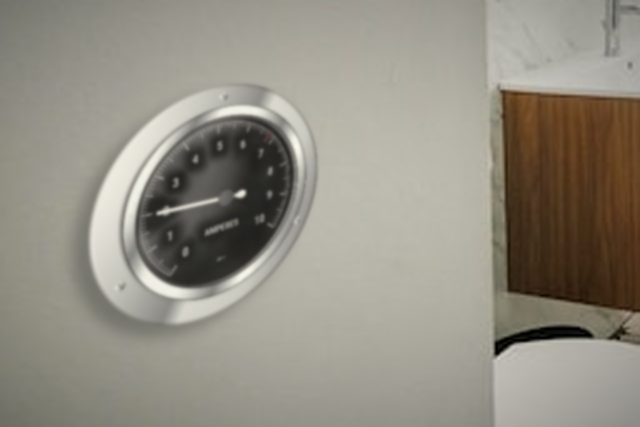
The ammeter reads 2 A
